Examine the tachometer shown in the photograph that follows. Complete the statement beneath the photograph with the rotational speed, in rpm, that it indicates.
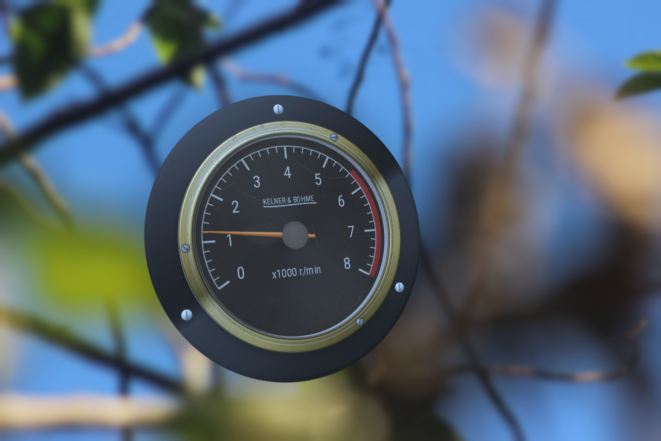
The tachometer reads 1200 rpm
